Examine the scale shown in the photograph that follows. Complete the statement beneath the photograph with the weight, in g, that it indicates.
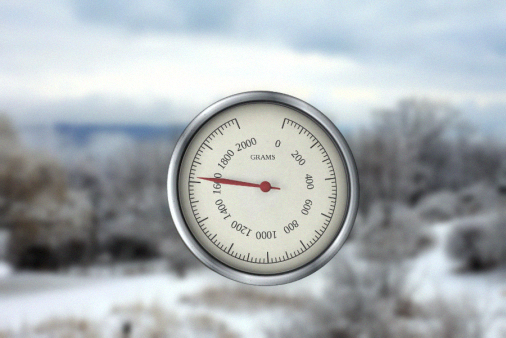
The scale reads 1620 g
